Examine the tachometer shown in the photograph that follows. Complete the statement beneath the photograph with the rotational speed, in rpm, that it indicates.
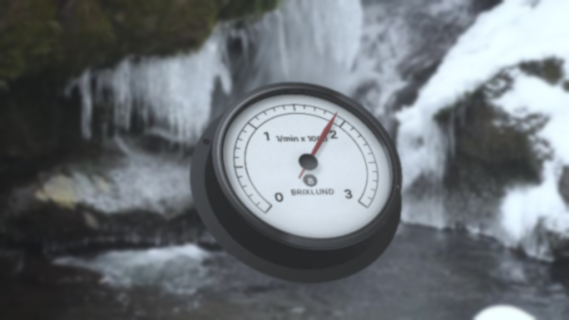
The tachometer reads 1900 rpm
